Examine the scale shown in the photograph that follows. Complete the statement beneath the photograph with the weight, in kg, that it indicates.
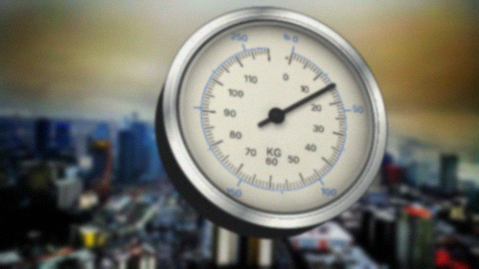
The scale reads 15 kg
